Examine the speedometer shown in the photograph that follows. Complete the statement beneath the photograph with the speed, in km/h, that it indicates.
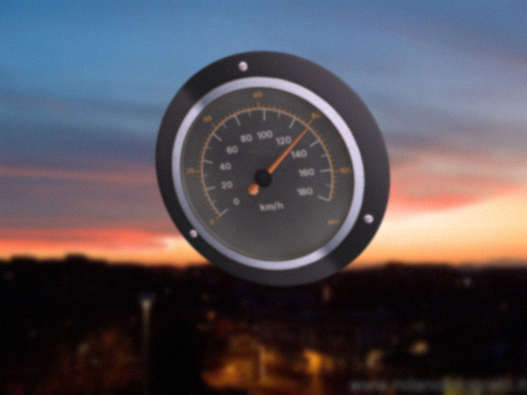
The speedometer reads 130 km/h
